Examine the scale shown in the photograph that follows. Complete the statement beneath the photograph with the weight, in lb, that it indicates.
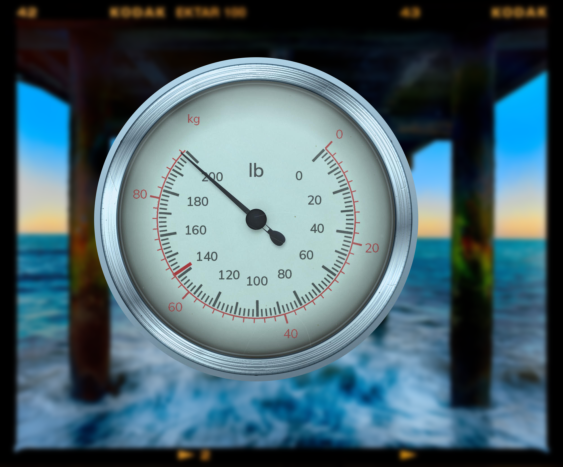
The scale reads 198 lb
